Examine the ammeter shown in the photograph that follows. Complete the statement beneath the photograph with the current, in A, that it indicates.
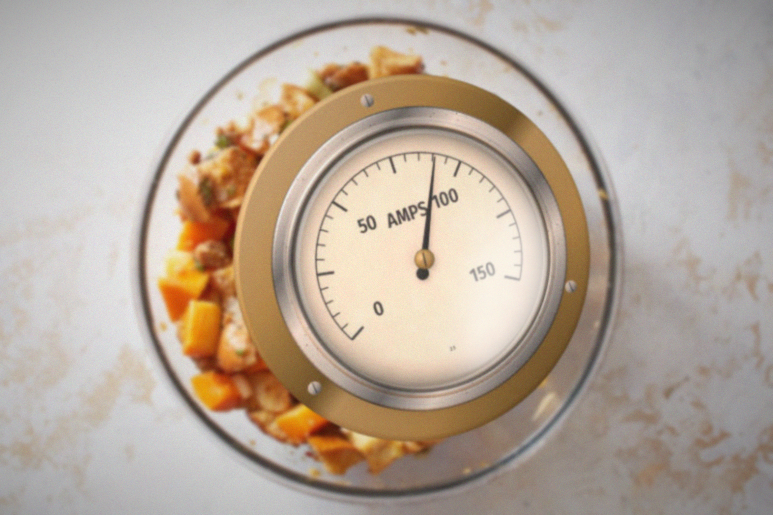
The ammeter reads 90 A
